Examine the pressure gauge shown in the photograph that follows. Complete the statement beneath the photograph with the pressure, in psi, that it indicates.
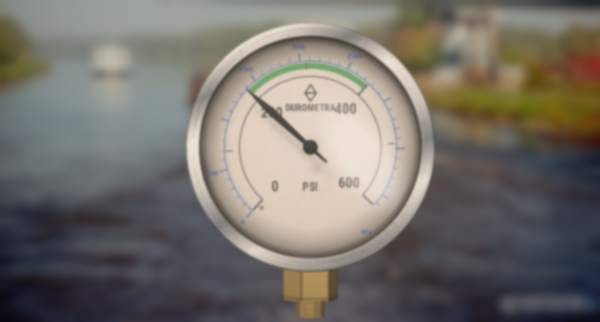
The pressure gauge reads 200 psi
